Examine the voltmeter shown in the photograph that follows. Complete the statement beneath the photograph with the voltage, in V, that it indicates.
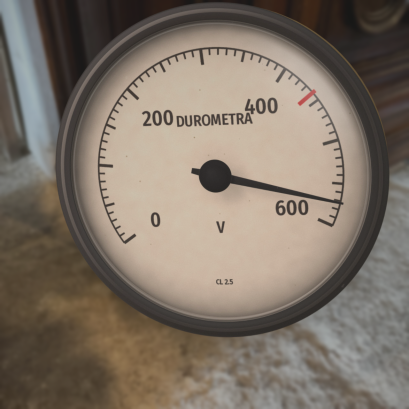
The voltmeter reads 570 V
